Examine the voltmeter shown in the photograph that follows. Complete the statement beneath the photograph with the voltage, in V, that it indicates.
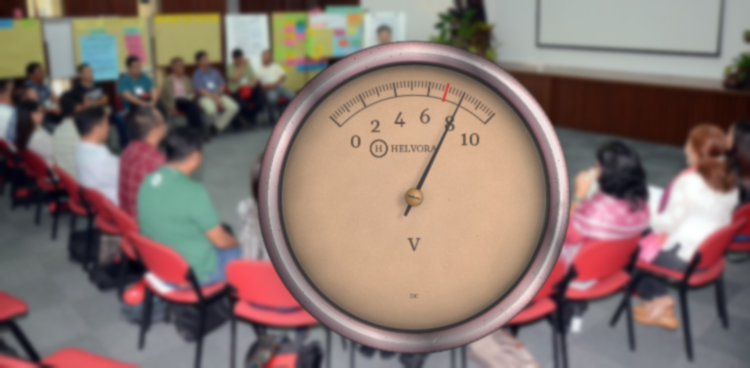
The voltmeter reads 8 V
